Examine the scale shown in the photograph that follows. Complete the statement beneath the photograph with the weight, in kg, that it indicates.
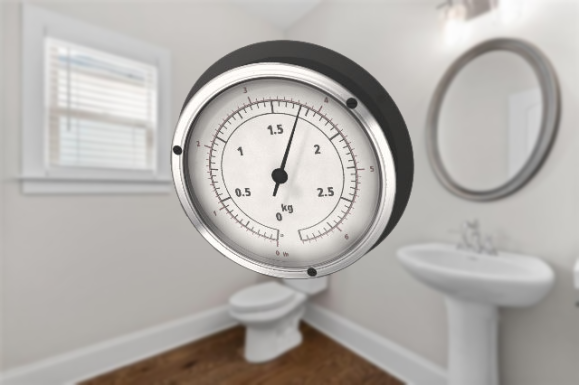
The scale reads 1.7 kg
